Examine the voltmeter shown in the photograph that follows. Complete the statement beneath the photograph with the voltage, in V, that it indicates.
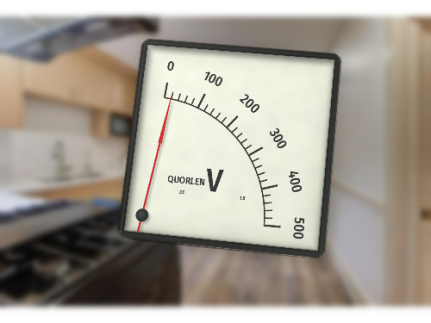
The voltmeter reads 20 V
